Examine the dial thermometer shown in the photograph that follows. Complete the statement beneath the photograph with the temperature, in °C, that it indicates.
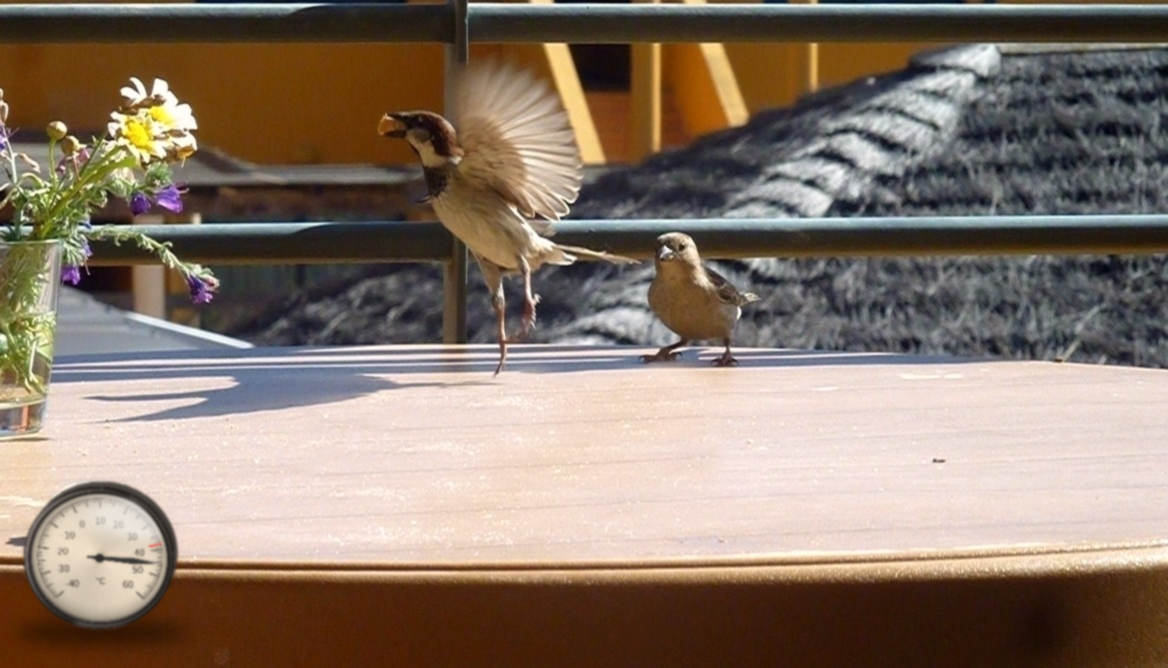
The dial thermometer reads 45 °C
